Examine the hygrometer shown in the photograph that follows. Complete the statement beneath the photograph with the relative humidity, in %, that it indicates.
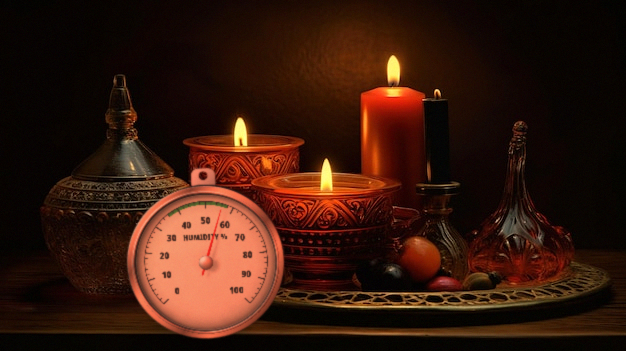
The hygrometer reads 56 %
